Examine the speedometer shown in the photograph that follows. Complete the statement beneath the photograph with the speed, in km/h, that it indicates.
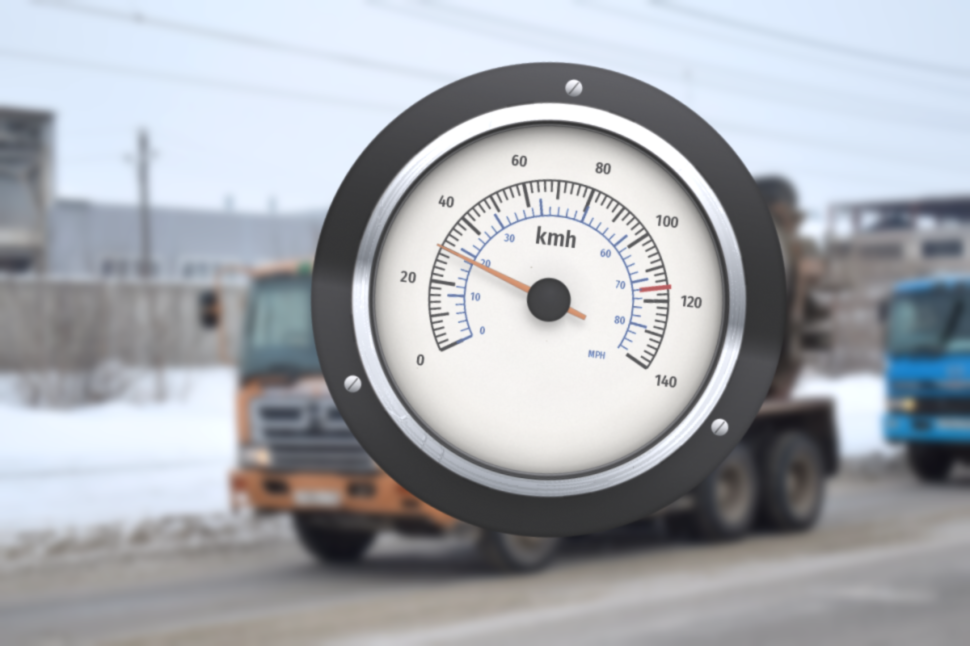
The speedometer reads 30 km/h
